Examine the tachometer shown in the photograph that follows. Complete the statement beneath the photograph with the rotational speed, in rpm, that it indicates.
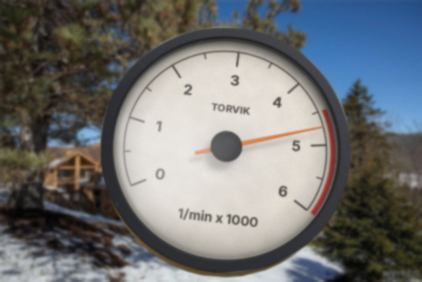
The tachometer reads 4750 rpm
